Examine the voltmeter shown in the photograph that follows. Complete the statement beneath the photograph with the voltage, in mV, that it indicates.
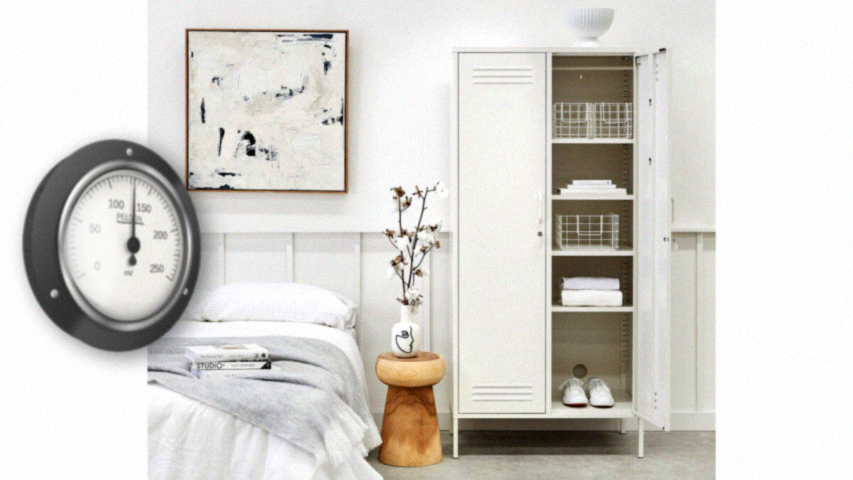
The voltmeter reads 125 mV
